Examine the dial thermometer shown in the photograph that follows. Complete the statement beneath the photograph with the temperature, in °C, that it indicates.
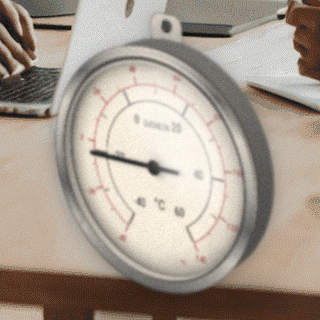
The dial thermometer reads -20 °C
